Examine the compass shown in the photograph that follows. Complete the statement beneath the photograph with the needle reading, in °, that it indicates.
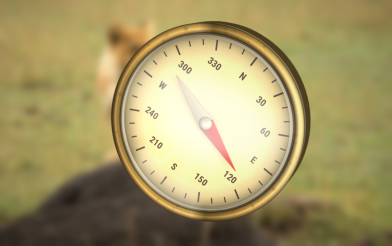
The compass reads 110 °
